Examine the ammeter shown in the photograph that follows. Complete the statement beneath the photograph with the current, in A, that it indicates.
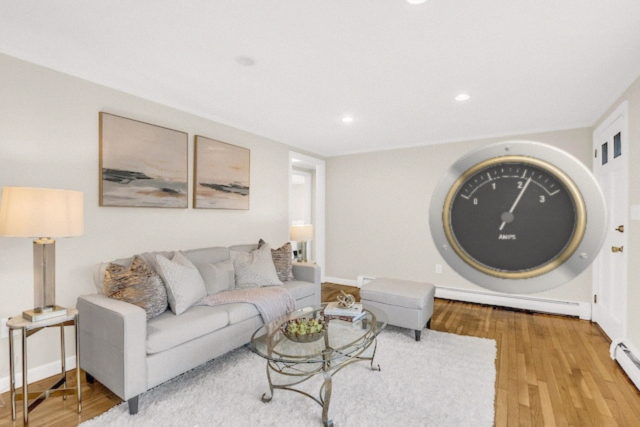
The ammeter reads 2.2 A
